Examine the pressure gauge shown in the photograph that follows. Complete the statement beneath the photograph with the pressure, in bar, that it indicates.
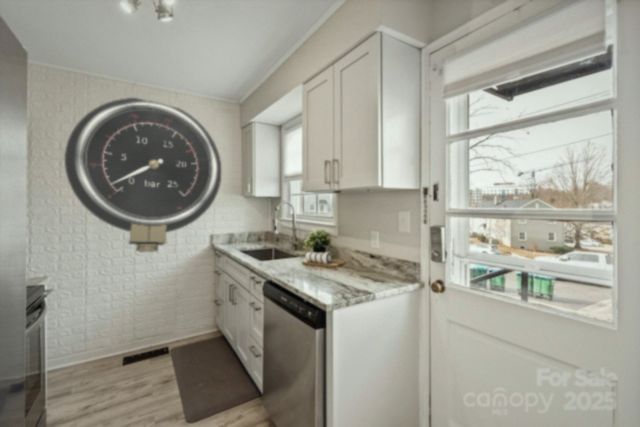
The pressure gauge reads 1 bar
